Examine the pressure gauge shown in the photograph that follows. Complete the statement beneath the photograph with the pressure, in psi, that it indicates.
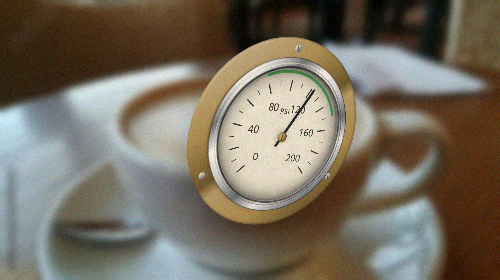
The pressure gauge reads 120 psi
